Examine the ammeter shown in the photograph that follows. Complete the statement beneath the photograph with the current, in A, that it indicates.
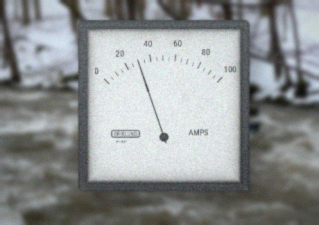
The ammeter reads 30 A
